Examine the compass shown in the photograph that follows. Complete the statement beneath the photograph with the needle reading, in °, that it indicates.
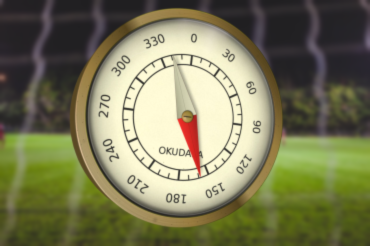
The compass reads 160 °
